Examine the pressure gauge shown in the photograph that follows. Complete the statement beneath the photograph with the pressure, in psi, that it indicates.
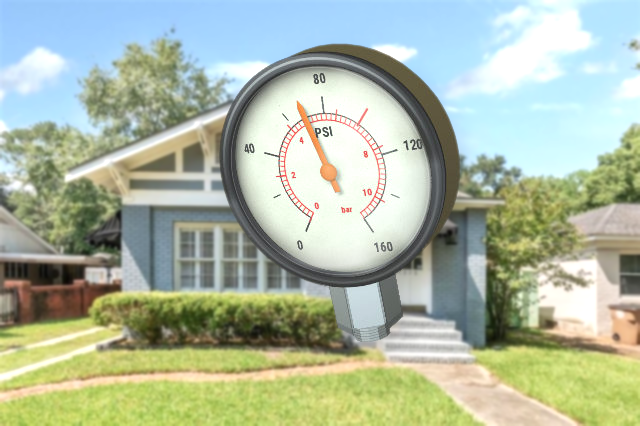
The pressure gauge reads 70 psi
